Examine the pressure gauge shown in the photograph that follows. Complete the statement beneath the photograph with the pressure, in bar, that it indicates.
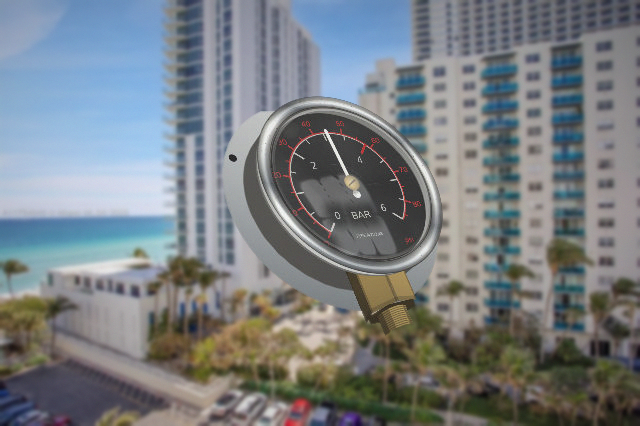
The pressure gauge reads 3 bar
